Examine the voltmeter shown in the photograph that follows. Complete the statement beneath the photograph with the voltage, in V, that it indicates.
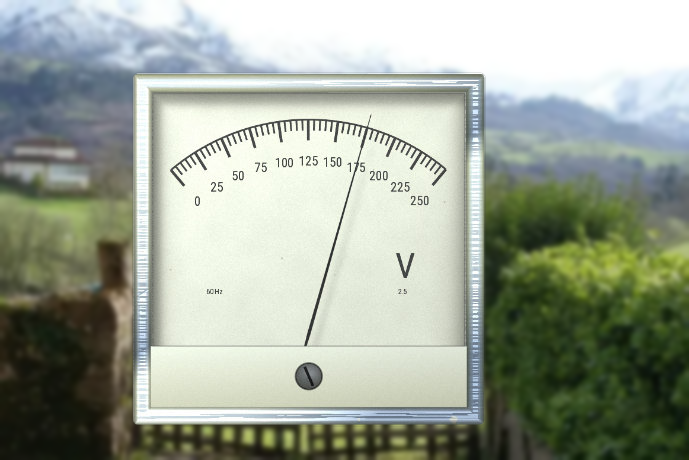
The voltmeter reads 175 V
